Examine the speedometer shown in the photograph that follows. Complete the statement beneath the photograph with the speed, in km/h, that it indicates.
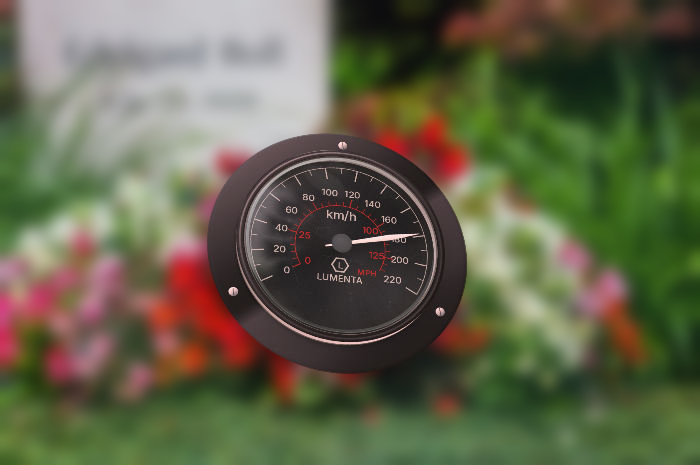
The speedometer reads 180 km/h
